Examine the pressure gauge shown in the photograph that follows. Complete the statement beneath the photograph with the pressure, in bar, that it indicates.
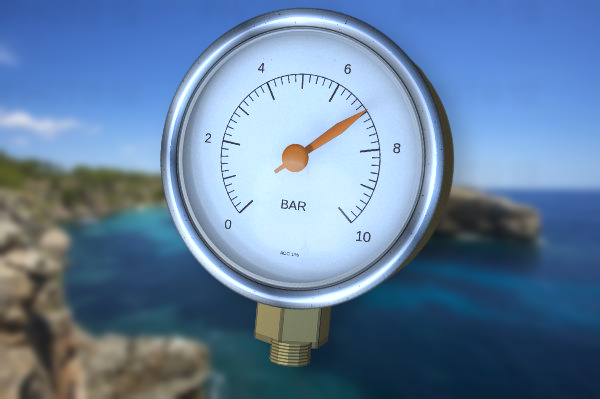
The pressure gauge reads 7 bar
